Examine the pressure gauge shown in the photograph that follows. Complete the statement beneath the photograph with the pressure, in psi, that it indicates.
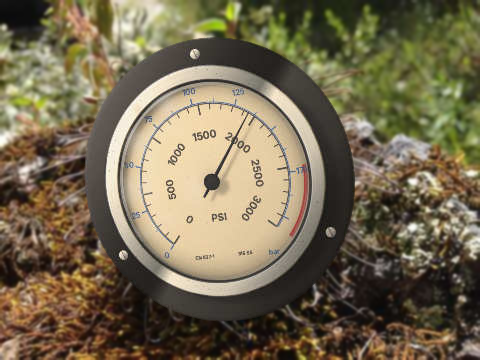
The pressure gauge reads 1950 psi
